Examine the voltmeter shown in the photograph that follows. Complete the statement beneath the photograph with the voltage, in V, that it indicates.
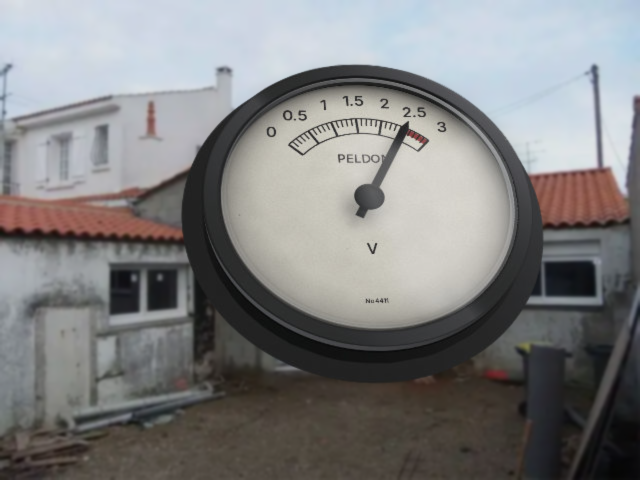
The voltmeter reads 2.5 V
